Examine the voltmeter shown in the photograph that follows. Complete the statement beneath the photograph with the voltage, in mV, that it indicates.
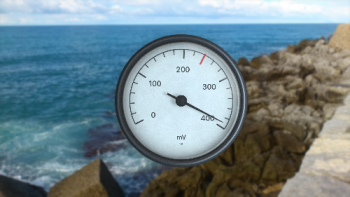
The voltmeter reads 390 mV
